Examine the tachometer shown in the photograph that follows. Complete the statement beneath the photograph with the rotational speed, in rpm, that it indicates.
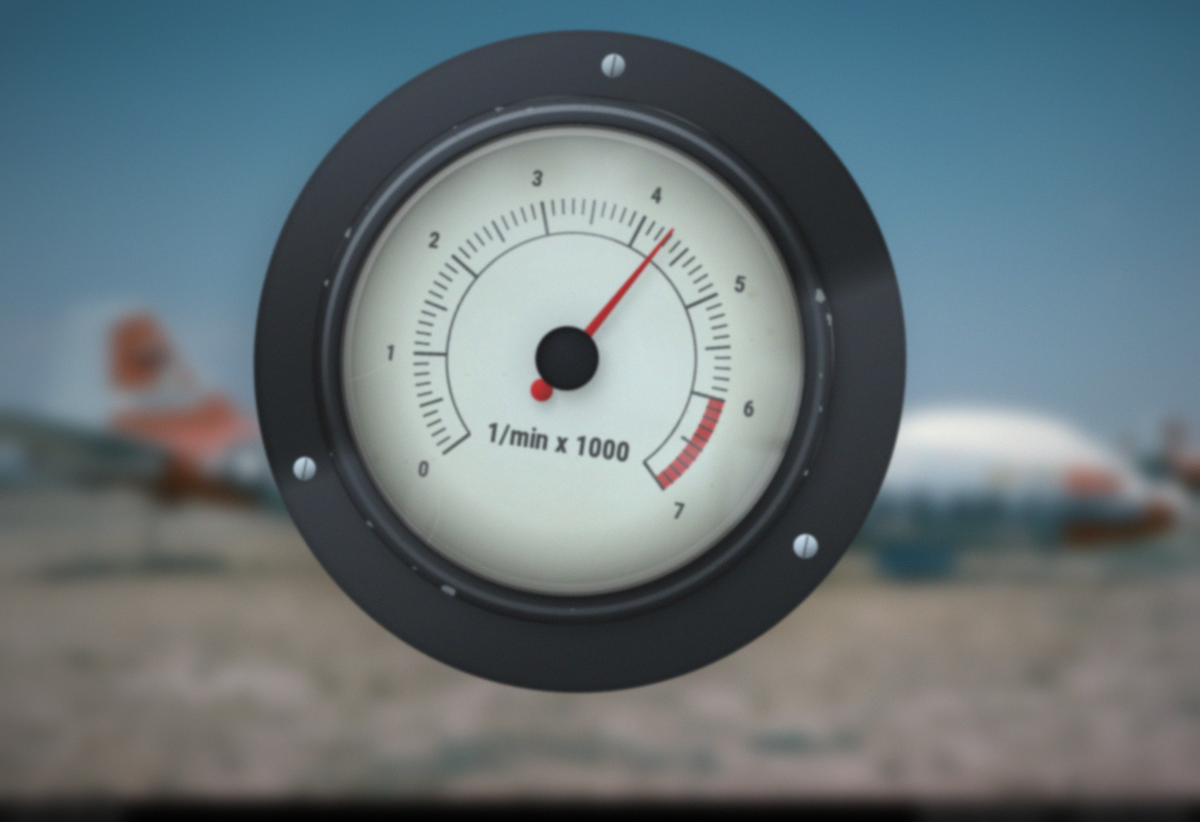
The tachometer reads 4300 rpm
